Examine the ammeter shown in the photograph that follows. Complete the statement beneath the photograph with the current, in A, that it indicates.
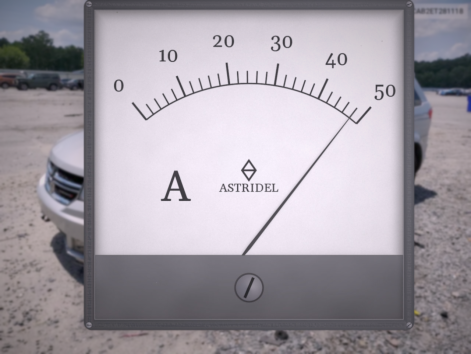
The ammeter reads 48 A
